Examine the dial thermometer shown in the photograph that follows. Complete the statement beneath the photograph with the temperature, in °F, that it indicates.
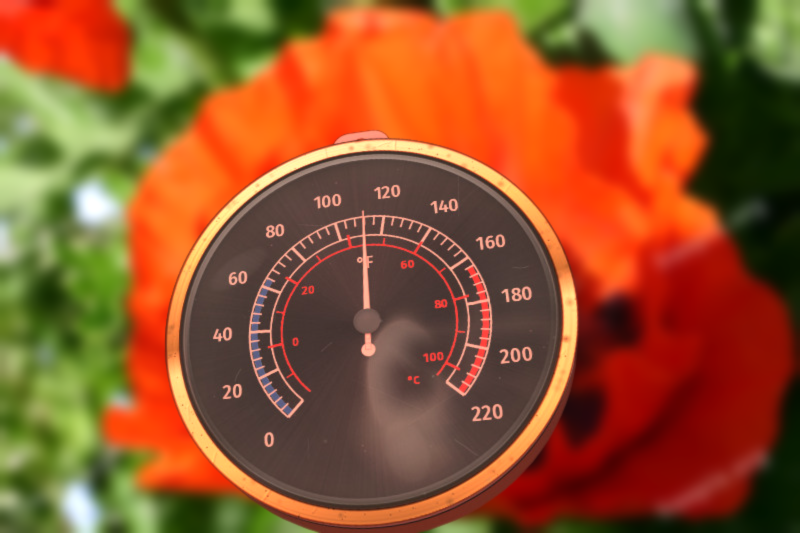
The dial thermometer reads 112 °F
